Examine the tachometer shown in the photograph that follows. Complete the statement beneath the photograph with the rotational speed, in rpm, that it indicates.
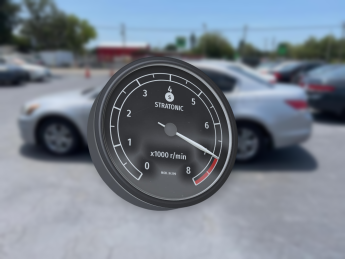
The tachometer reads 7000 rpm
